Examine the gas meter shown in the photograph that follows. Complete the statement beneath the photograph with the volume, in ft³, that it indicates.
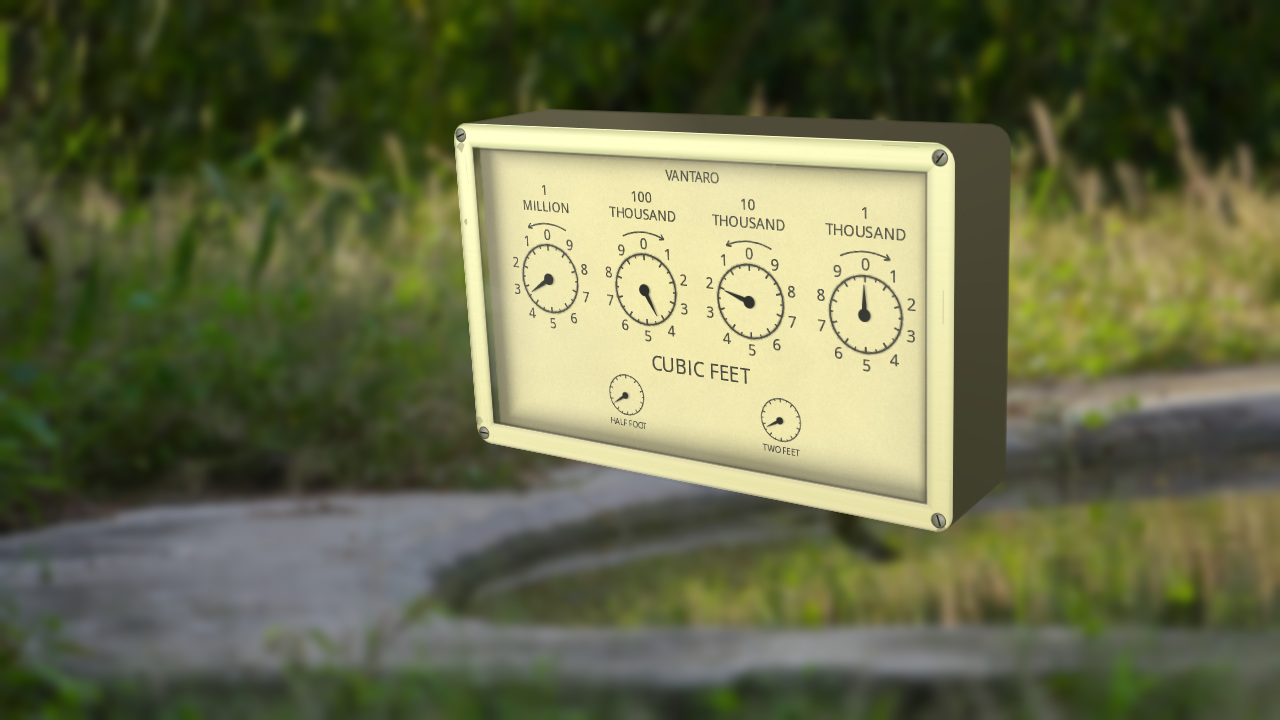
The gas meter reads 342000 ft³
